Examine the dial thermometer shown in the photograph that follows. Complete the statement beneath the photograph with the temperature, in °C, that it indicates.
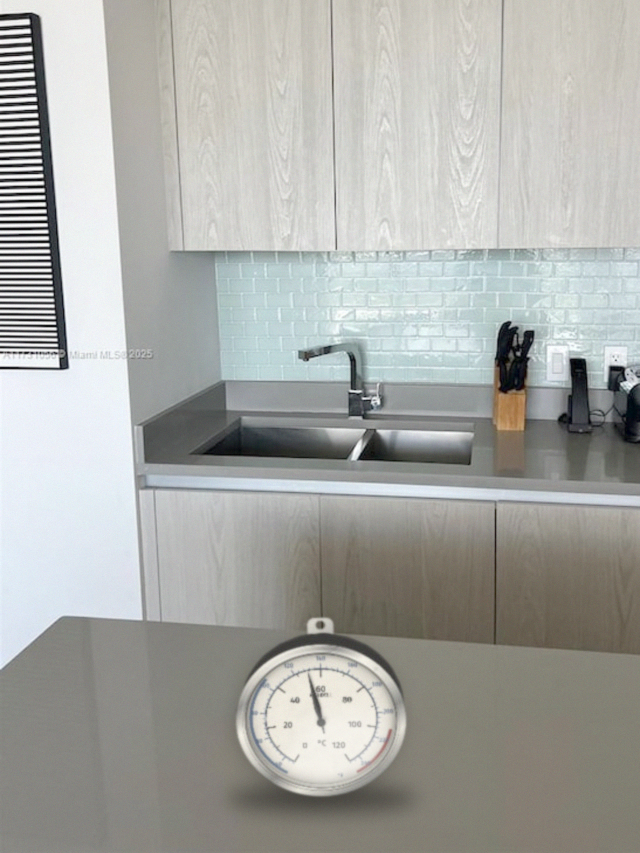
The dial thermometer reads 55 °C
